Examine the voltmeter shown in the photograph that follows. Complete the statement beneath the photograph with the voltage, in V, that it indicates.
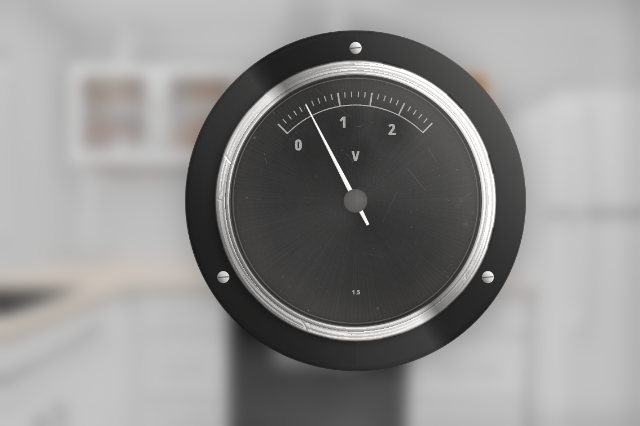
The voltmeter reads 0.5 V
